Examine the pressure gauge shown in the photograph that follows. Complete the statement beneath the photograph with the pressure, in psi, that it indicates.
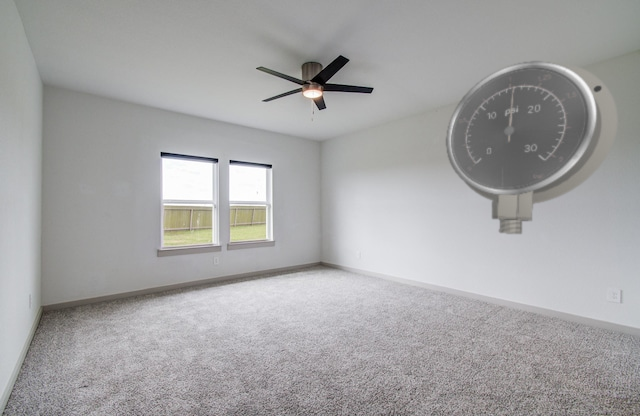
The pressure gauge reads 15 psi
